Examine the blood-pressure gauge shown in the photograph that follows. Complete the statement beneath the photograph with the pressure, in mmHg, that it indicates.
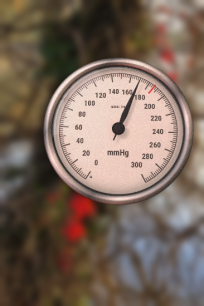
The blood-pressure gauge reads 170 mmHg
